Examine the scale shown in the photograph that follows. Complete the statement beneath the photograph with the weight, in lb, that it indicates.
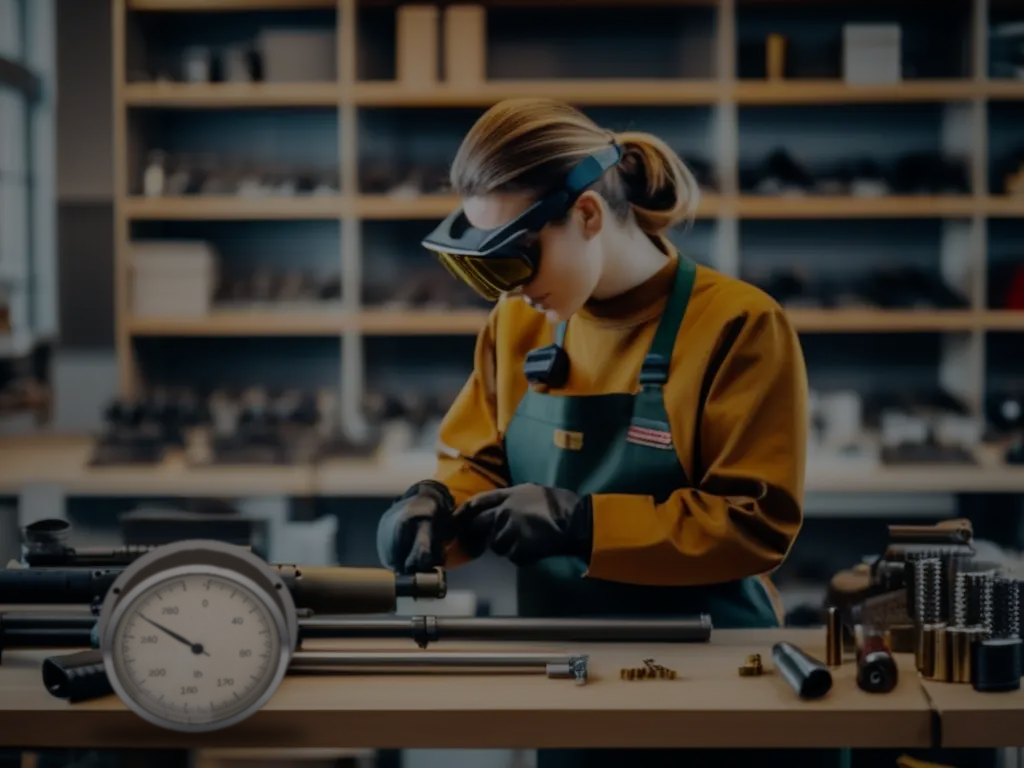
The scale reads 260 lb
